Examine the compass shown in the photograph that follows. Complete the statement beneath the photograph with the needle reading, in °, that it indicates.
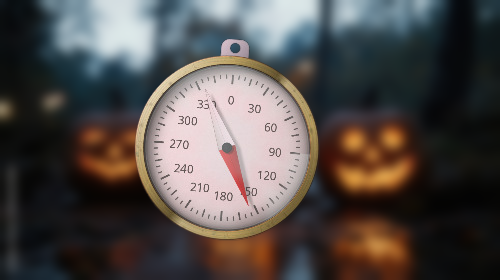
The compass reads 155 °
